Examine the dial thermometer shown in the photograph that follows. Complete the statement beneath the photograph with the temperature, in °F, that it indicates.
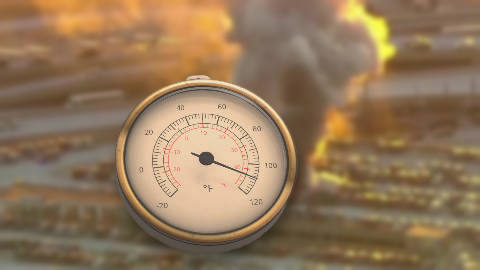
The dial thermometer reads 110 °F
